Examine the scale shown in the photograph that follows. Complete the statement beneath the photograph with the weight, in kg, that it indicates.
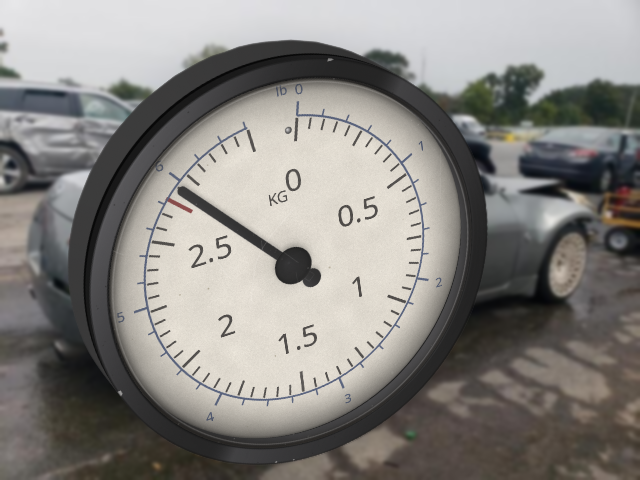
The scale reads 2.7 kg
